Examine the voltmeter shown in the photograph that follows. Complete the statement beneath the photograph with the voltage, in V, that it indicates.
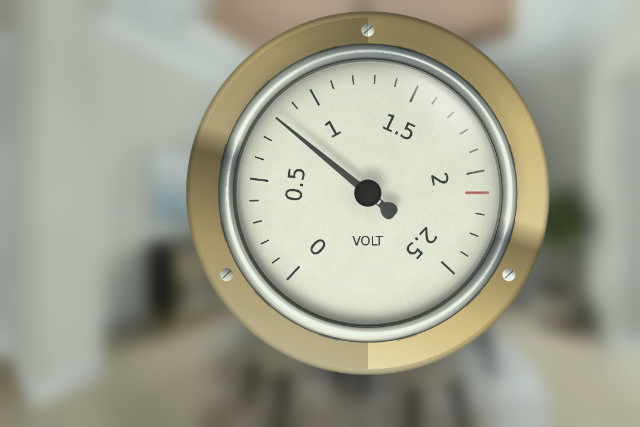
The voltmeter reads 0.8 V
